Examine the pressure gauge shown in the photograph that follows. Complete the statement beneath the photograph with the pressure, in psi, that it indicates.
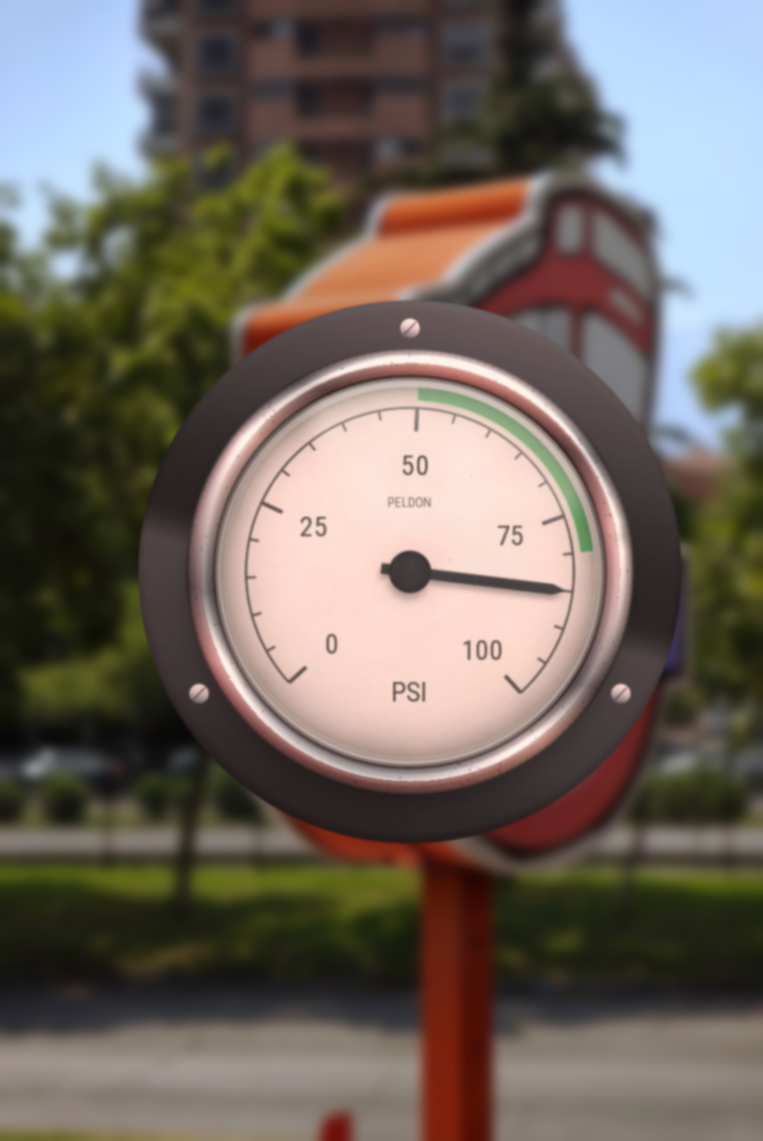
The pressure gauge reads 85 psi
